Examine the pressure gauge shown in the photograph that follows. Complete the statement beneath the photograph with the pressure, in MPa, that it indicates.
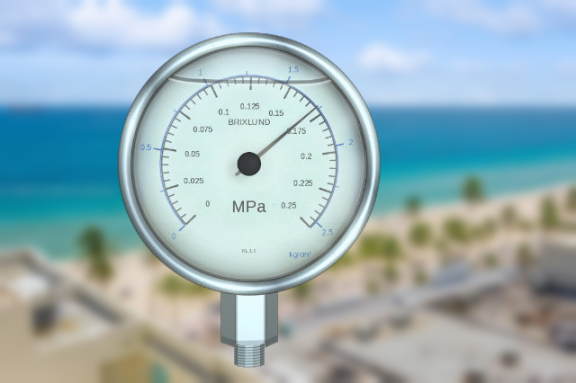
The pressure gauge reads 0.17 MPa
